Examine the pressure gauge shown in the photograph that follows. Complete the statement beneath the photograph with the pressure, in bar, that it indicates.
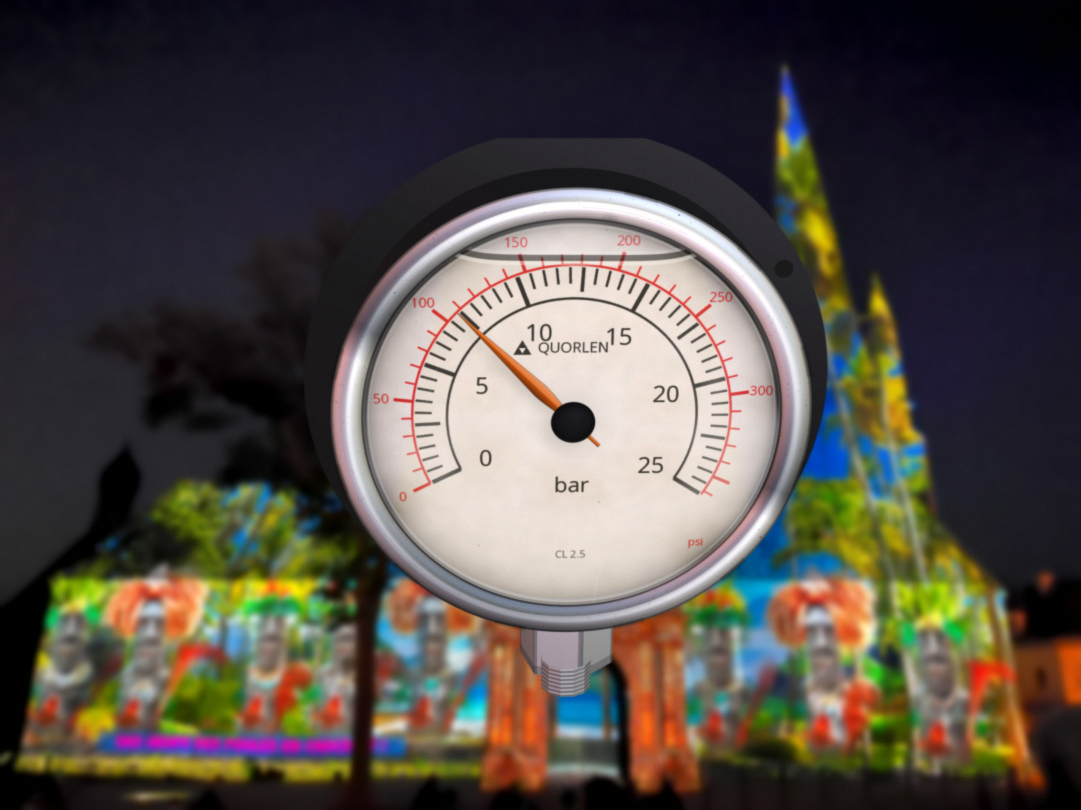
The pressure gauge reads 7.5 bar
